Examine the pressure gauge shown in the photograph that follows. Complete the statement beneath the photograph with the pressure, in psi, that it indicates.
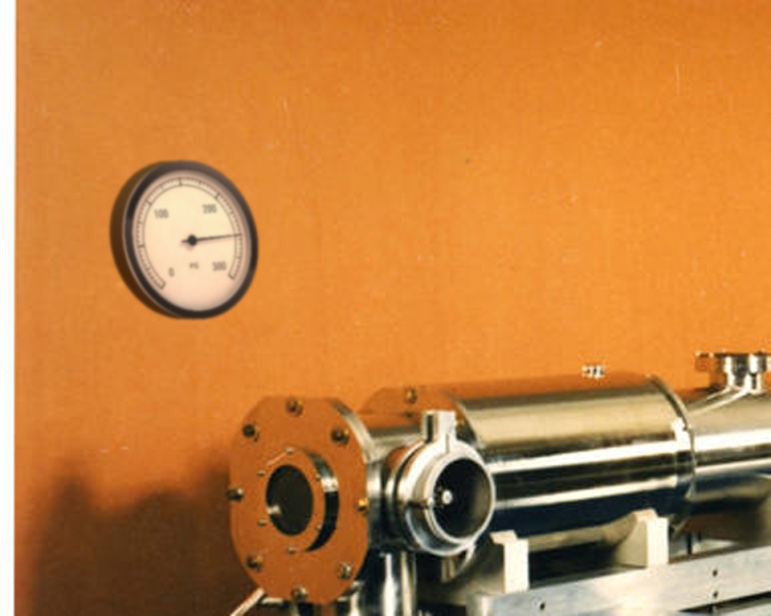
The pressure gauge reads 250 psi
